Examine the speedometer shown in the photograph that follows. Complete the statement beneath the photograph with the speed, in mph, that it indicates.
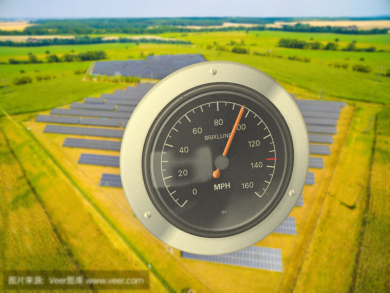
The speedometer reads 95 mph
